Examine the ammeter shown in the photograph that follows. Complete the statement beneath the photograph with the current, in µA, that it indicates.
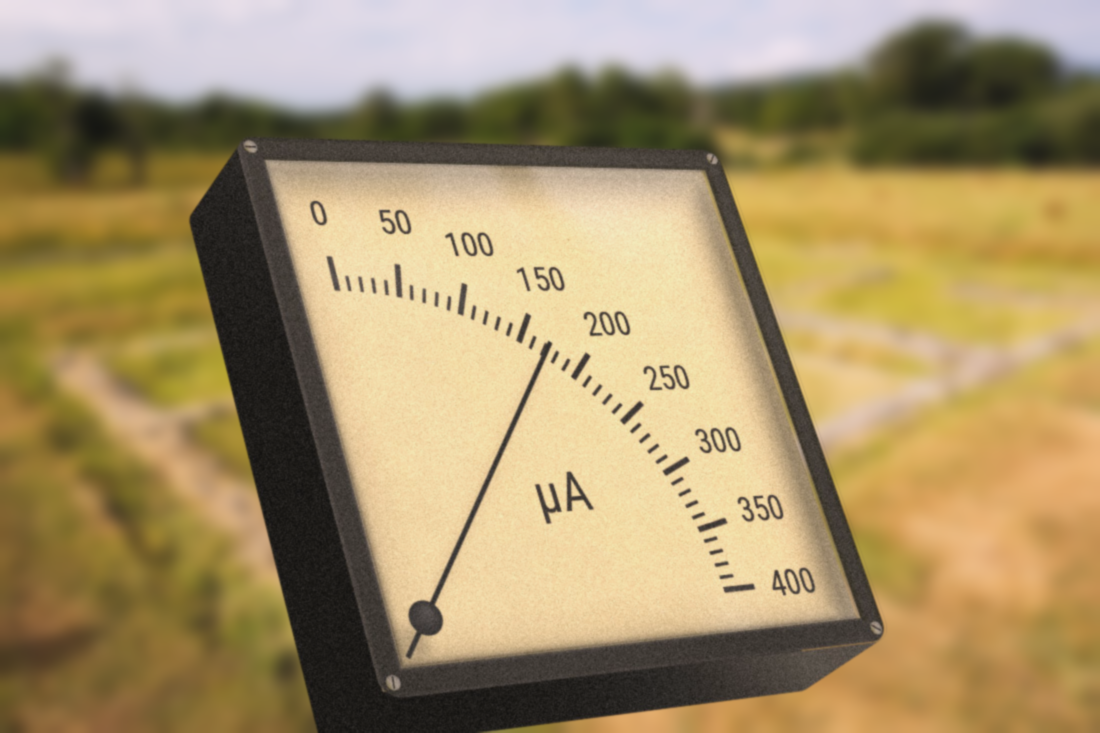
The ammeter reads 170 µA
